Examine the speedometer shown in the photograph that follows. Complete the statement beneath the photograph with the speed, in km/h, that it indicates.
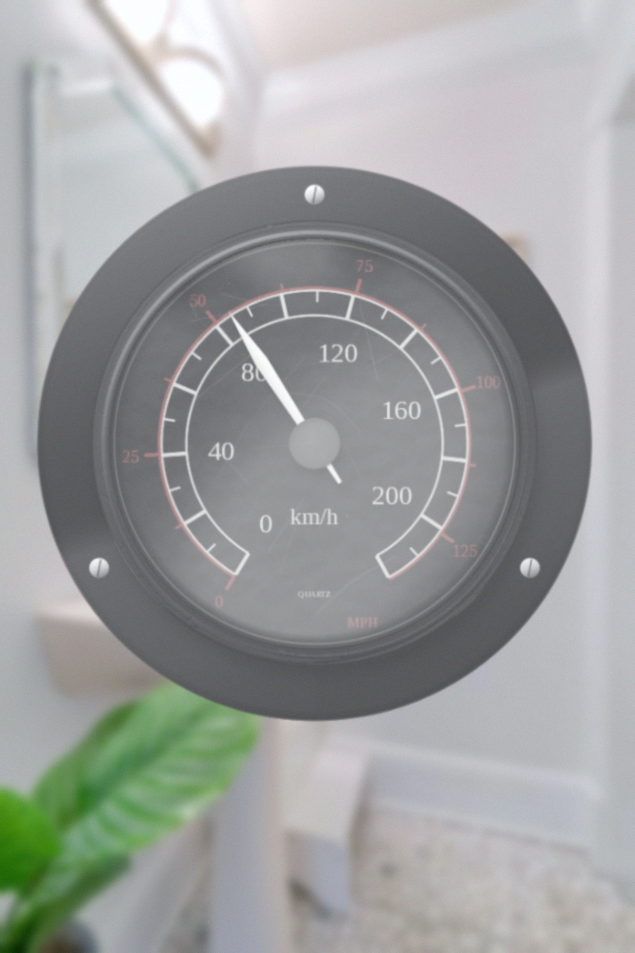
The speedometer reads 85 km/h
